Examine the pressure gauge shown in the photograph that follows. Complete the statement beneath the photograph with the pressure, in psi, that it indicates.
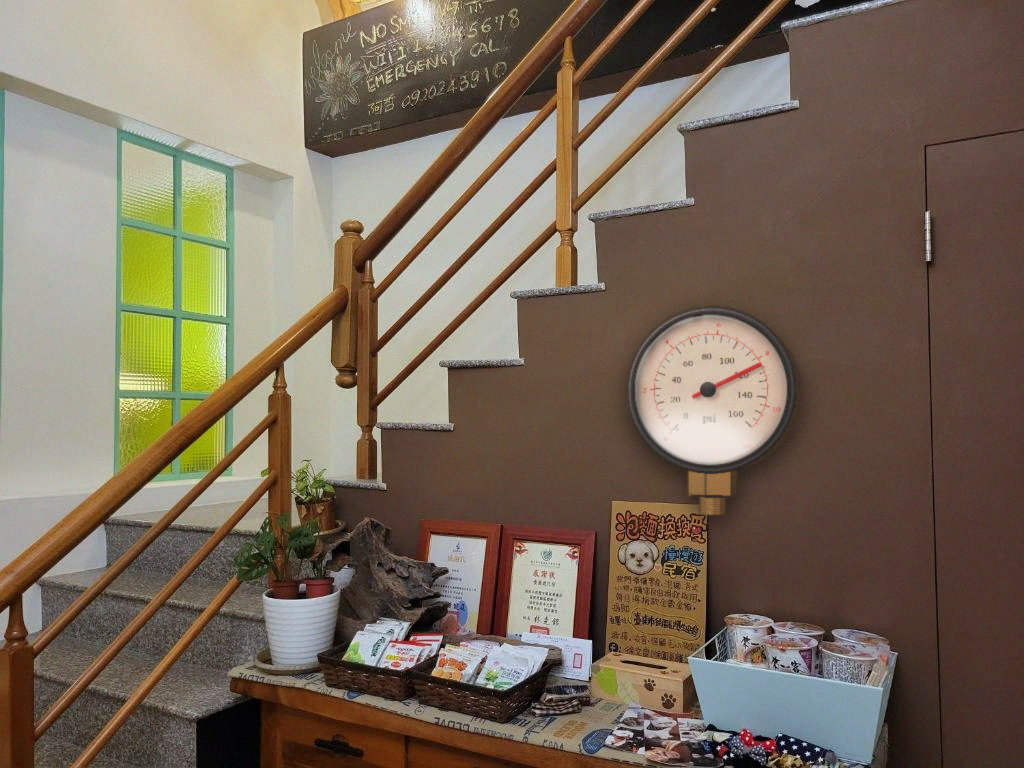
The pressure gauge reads 120 psi
